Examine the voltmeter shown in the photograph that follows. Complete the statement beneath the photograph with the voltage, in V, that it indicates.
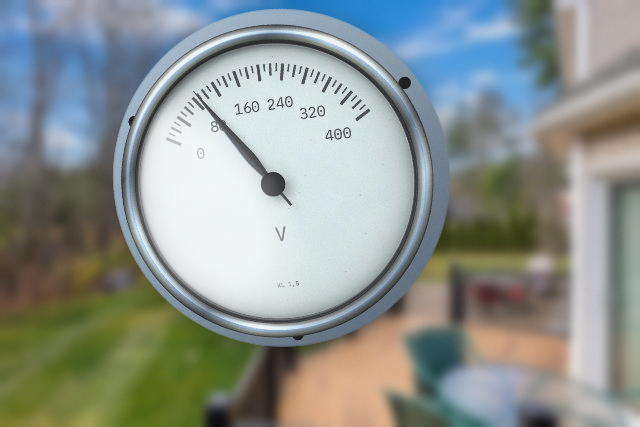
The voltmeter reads 90 V
